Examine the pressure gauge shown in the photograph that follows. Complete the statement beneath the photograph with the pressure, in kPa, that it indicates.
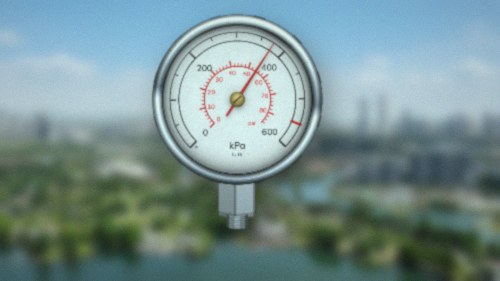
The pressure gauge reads 375 kPa
